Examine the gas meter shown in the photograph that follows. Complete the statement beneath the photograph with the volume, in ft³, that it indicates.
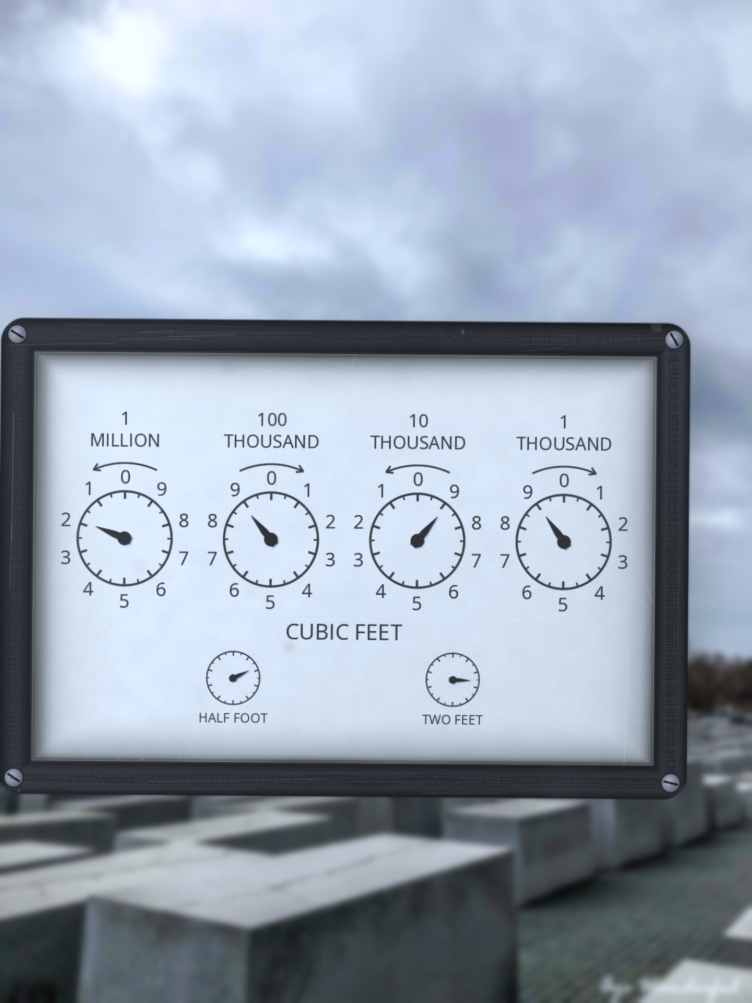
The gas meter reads 188900 ft³
